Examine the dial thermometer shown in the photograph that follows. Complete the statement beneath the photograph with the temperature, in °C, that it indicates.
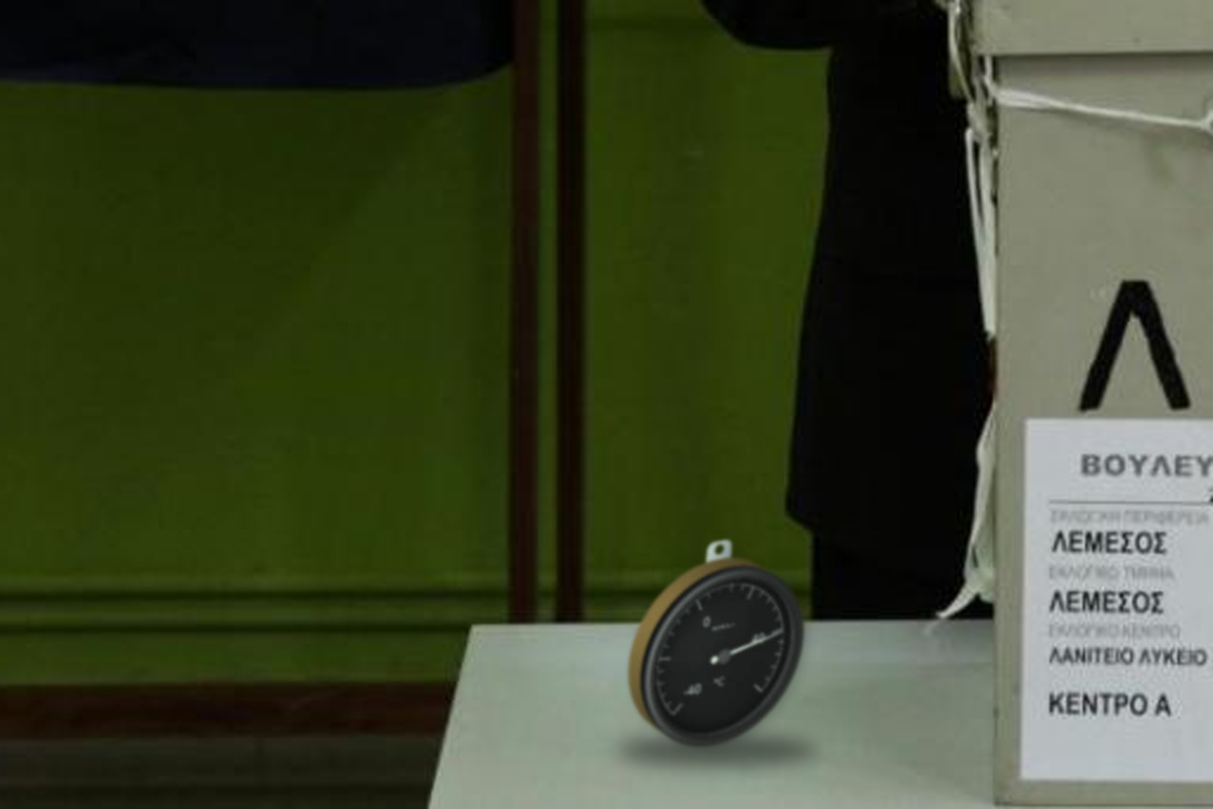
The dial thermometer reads 40 °C
